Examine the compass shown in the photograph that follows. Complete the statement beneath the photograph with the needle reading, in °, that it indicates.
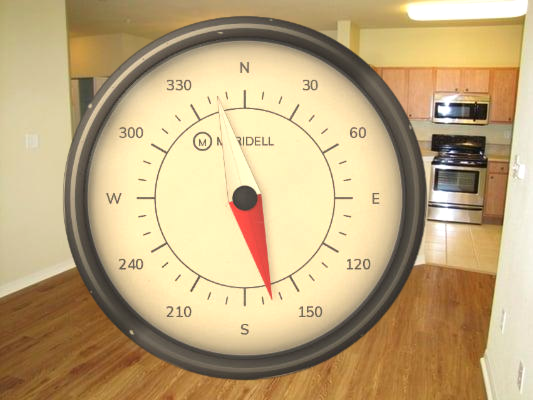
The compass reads 165 °
